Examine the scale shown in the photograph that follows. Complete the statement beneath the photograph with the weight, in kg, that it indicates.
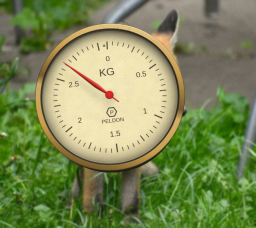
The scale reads 2.65 kg
